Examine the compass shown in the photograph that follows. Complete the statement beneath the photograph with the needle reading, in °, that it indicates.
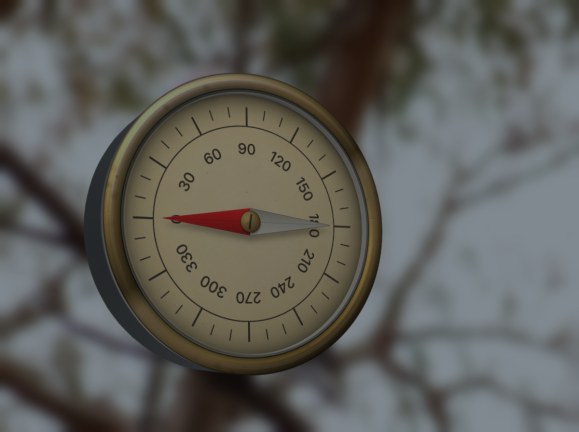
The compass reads 0 °
